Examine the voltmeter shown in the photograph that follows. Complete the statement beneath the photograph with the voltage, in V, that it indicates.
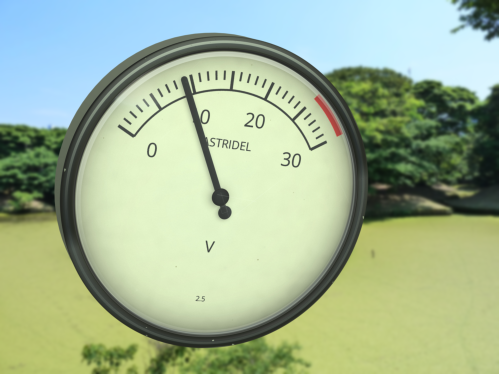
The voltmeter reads 9 V
